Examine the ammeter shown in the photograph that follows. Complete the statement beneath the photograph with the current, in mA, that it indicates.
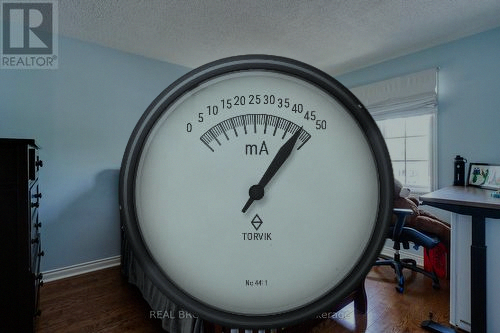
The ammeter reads 45 mA
